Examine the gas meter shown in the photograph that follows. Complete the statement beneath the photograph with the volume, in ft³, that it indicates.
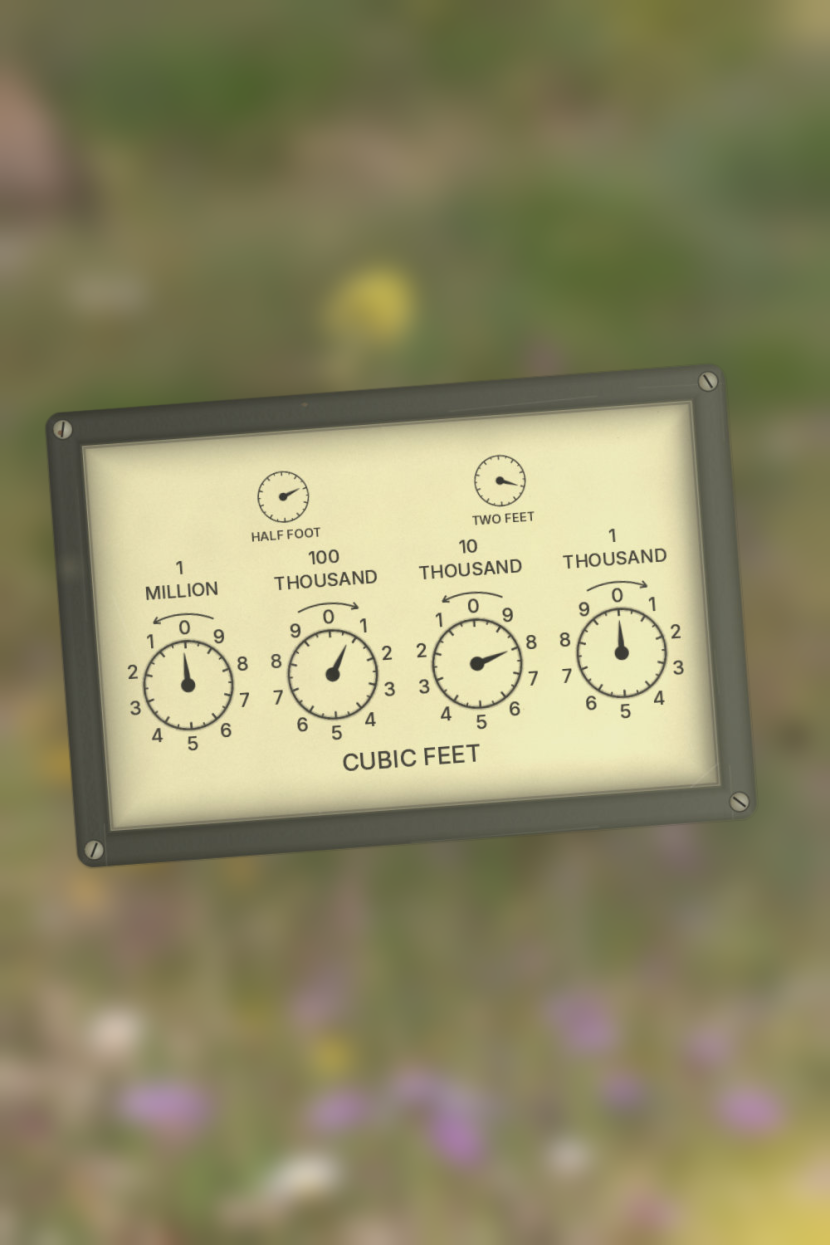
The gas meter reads 8000 ft³
